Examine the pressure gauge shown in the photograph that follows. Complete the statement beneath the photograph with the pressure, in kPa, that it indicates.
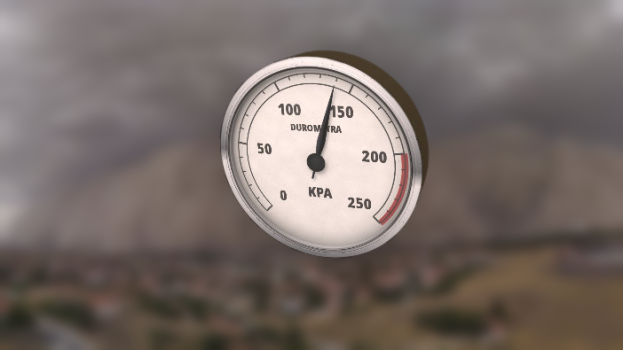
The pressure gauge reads 140 kPa
